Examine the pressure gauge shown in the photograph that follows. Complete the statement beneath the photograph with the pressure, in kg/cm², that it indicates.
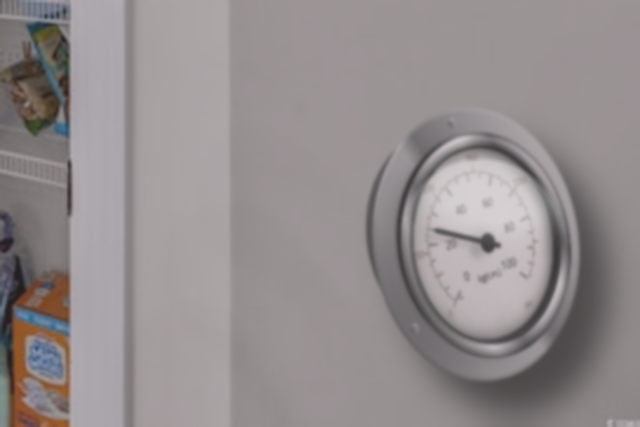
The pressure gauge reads 25 kg/cm²
